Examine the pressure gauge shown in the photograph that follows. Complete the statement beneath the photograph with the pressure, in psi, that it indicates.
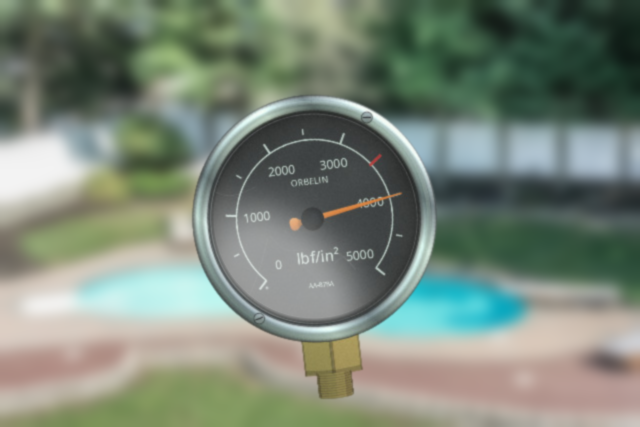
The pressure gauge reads 4000 psi
